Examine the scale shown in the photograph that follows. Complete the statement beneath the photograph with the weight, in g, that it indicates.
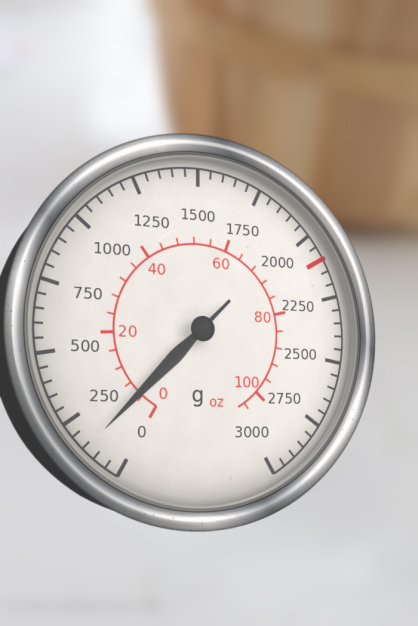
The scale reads 150 g
